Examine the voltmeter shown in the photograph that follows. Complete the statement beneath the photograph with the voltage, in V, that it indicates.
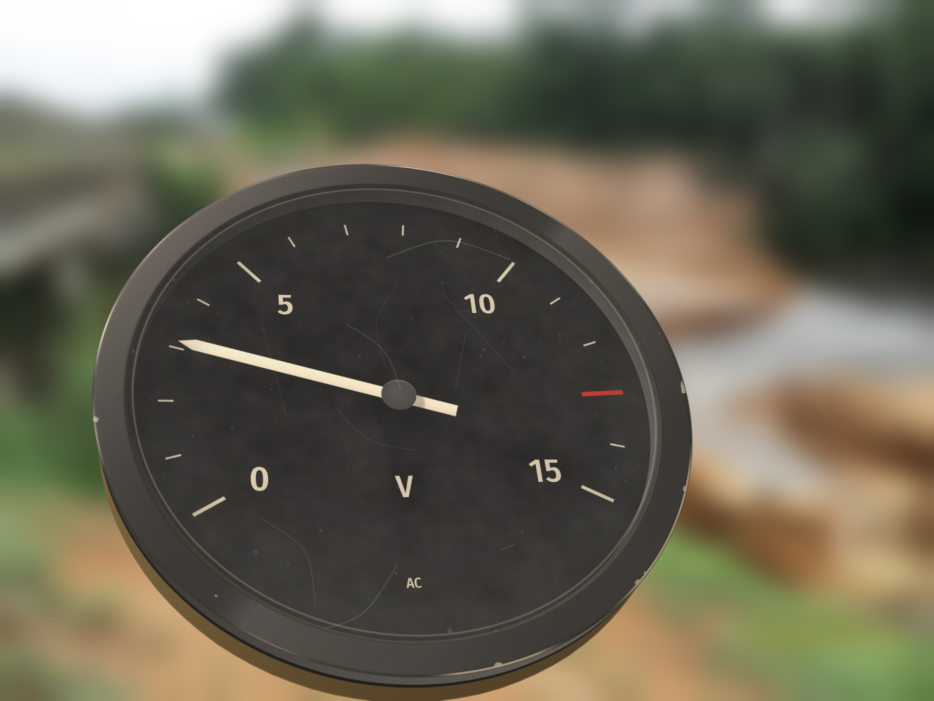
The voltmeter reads 3 V
